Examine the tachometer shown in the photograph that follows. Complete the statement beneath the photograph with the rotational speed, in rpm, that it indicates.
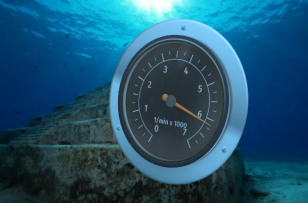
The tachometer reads 6125 rpm
